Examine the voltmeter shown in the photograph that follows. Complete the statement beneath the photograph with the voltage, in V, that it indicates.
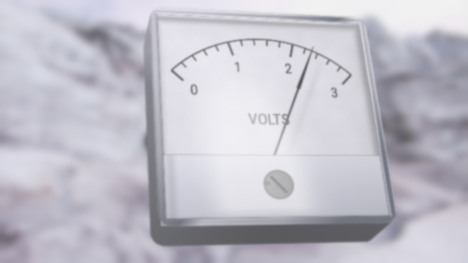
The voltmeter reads 2.3 V
